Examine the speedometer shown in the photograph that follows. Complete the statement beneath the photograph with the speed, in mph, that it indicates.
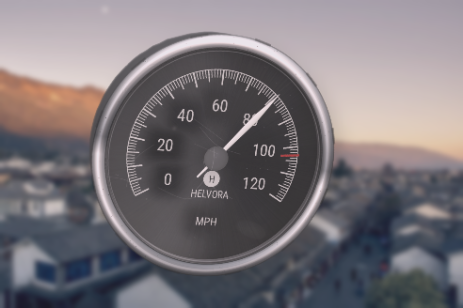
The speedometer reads 80 mph
